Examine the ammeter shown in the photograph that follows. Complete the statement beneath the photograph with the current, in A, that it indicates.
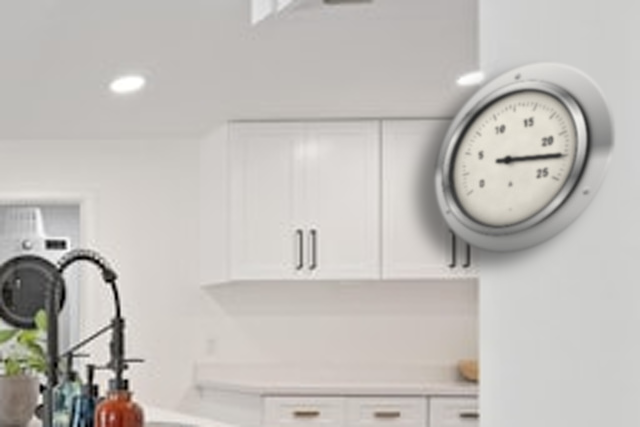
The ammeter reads 22.5 A
